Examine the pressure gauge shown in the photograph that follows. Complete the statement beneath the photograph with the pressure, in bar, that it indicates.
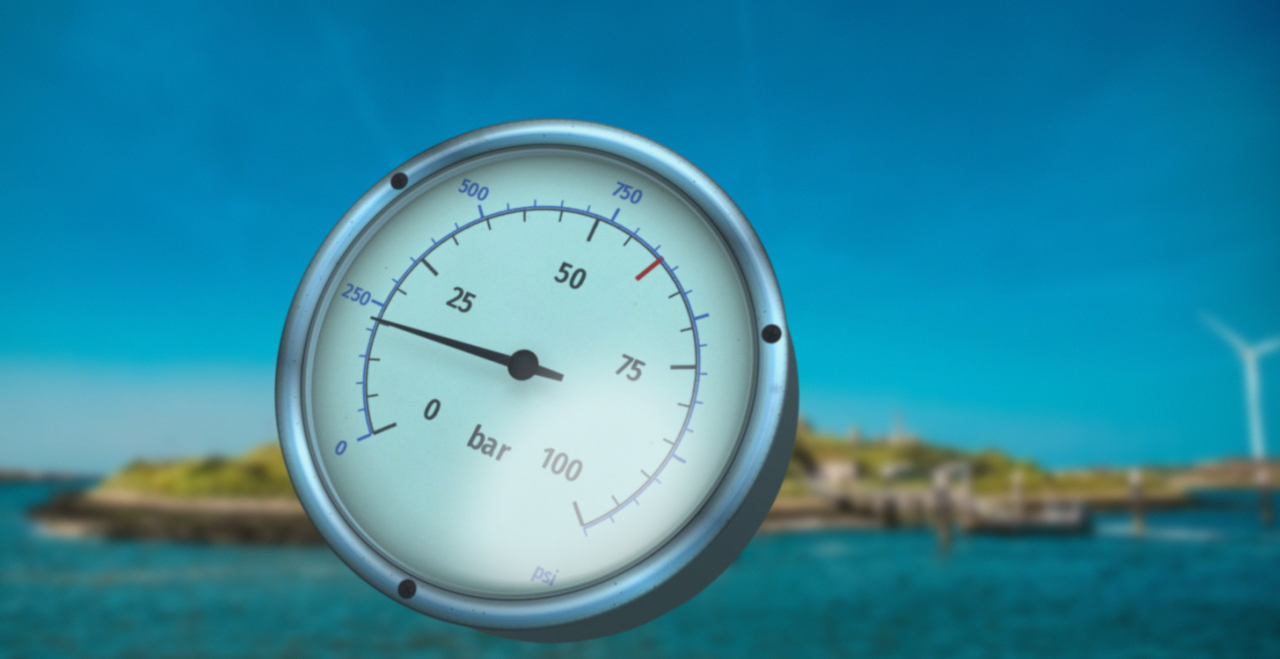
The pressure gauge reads 15 bar
